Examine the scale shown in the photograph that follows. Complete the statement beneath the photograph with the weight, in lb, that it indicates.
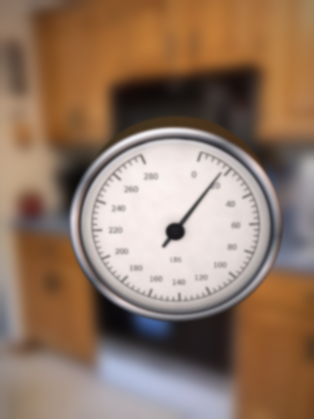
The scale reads 16 lb
